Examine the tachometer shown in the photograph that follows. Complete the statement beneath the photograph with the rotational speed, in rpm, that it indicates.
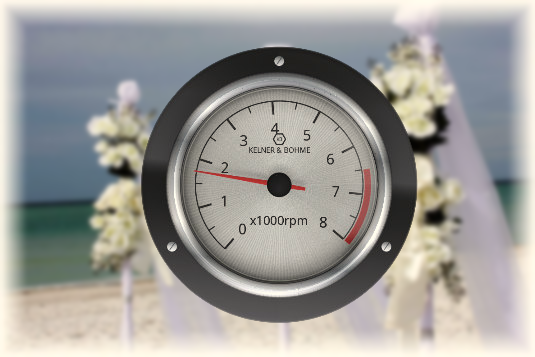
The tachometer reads 1750 rpm
